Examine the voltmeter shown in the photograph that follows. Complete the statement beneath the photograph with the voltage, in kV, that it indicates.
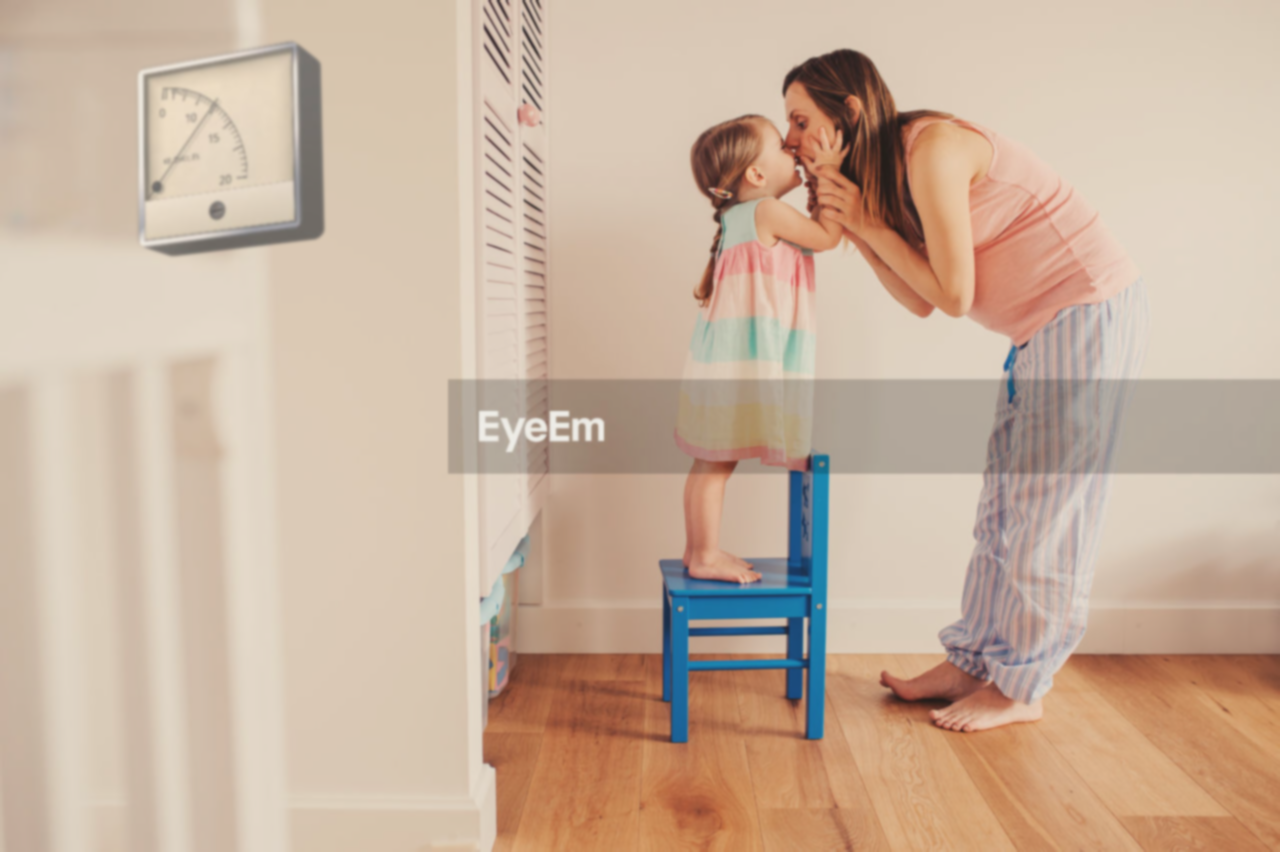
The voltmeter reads 12.5 kV
